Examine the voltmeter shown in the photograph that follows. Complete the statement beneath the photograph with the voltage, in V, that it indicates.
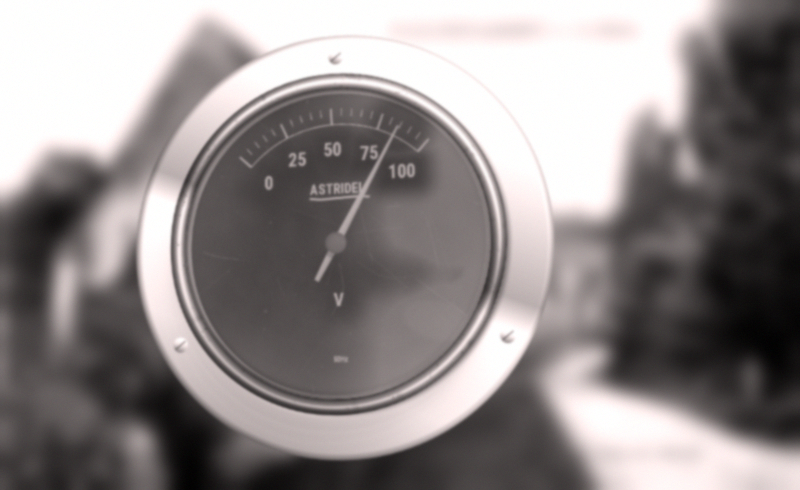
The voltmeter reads 85 V
